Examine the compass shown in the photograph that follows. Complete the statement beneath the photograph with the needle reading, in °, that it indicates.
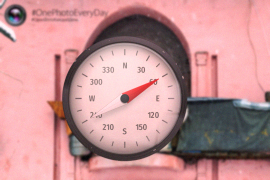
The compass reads 60 °
